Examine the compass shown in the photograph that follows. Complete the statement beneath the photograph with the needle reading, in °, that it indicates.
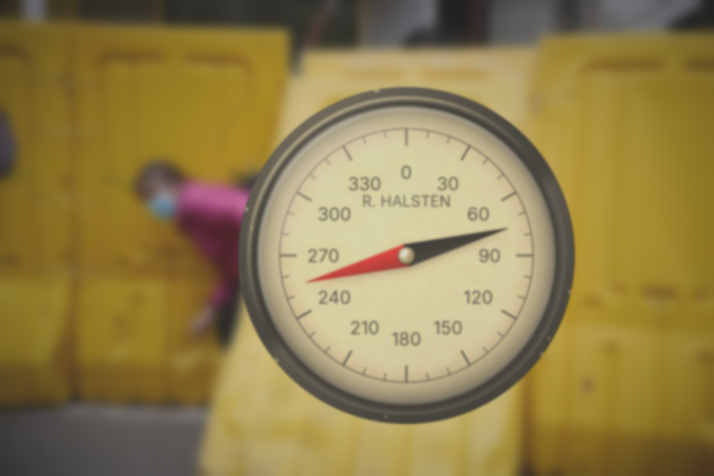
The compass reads 255 °
